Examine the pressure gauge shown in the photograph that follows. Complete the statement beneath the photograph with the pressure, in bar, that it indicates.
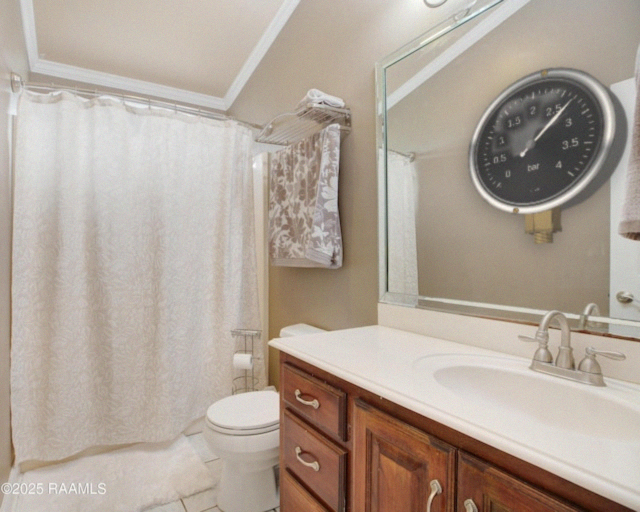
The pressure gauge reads 2.7 bar
